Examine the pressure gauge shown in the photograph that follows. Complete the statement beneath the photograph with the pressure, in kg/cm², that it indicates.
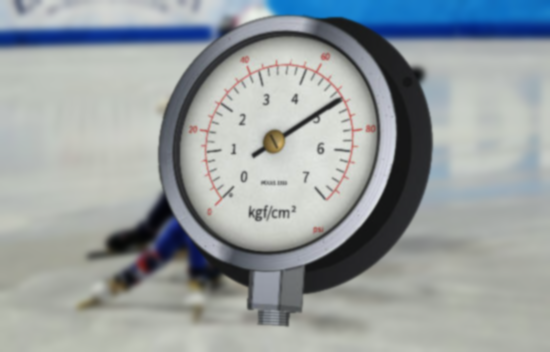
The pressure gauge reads 5 kg/cm²
